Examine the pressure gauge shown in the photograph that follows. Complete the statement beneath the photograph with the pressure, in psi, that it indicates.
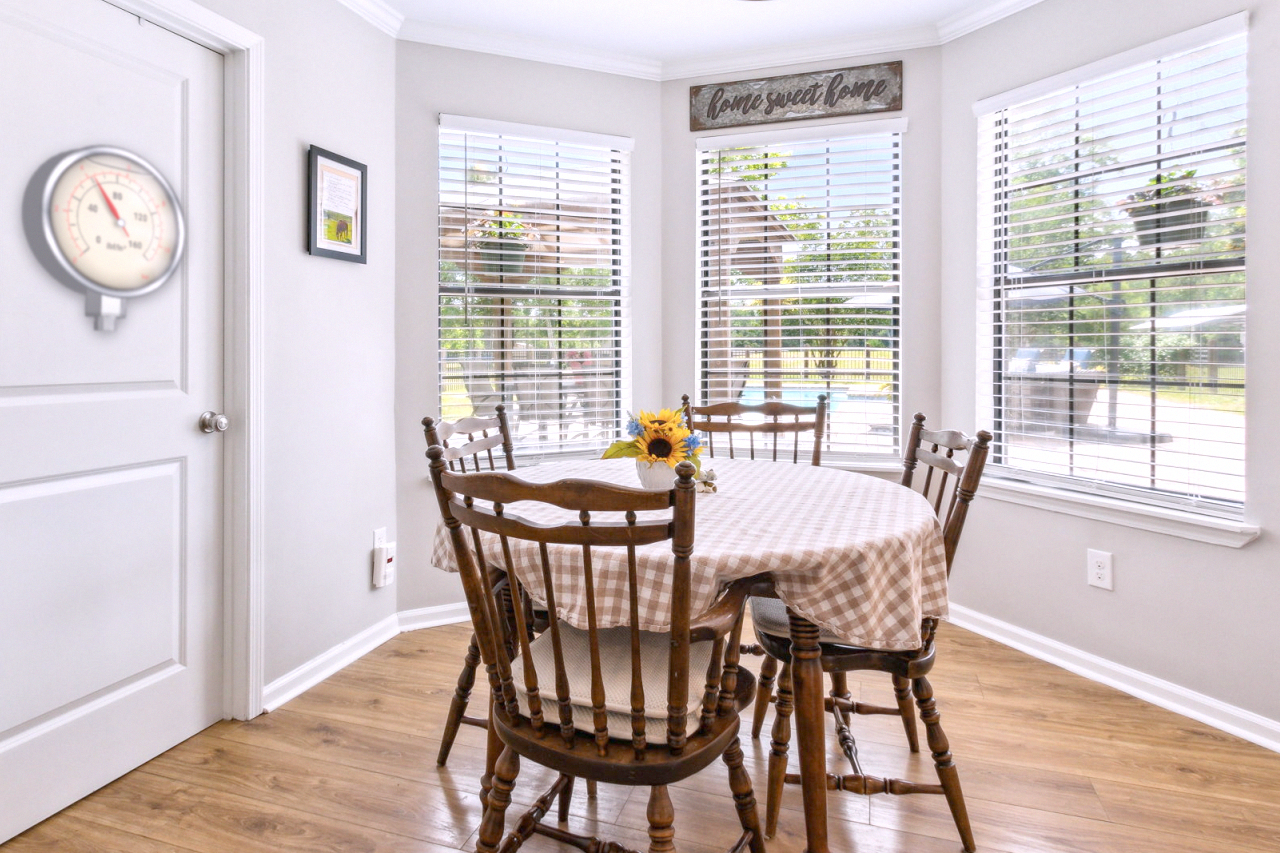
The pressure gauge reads 60 psi
